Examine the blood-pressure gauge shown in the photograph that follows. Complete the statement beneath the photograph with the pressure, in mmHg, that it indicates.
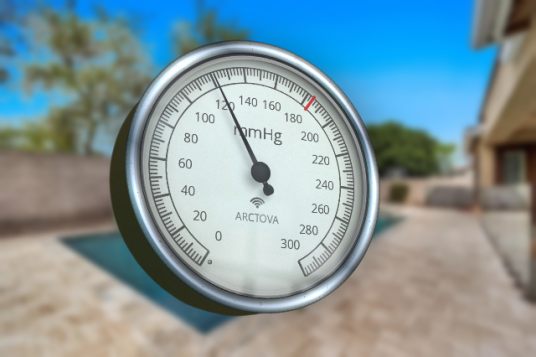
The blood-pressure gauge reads 120 mmHg
